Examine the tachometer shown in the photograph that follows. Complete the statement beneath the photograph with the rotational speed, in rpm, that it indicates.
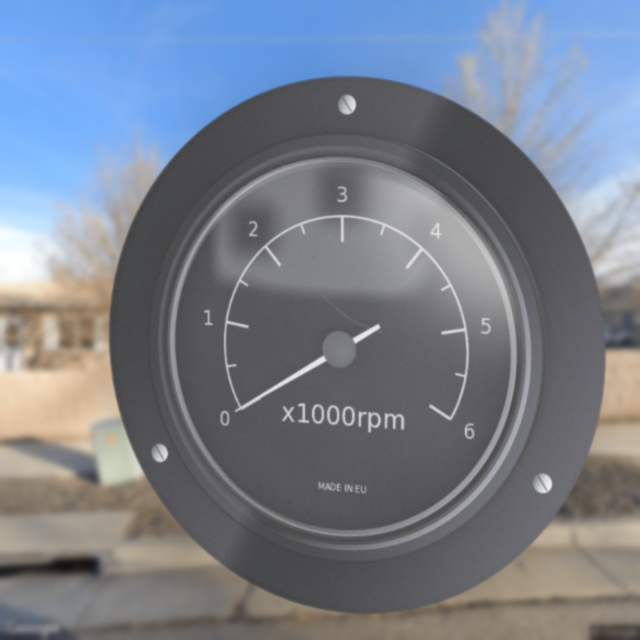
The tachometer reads 0 rpm
